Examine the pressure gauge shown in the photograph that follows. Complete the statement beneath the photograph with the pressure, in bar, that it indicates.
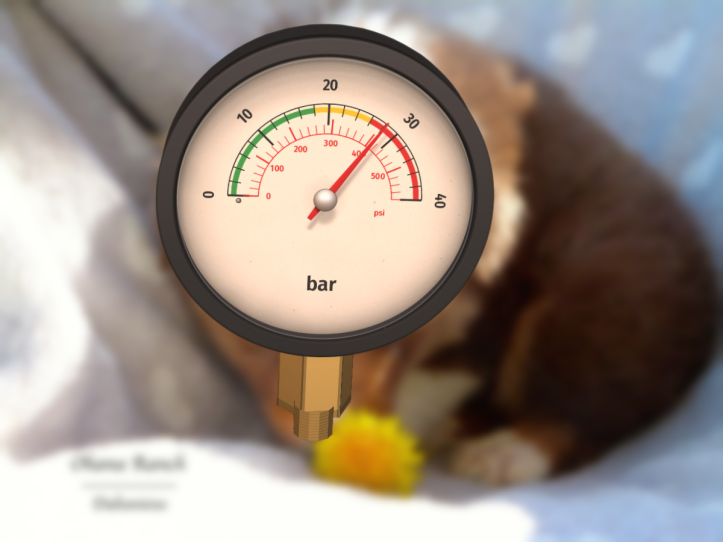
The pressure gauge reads 28 bar
